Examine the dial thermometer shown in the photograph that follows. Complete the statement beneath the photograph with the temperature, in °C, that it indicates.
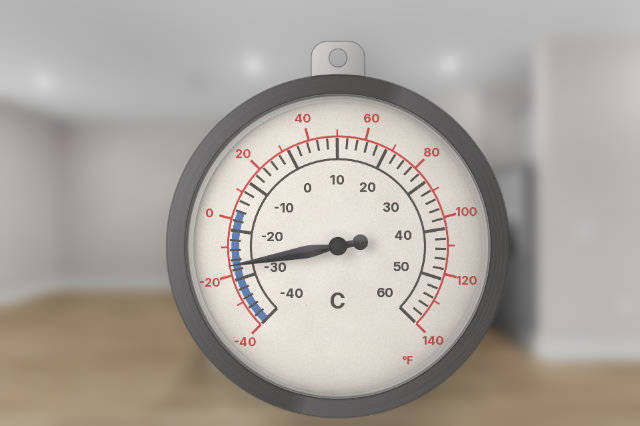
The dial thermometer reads -27 °C
